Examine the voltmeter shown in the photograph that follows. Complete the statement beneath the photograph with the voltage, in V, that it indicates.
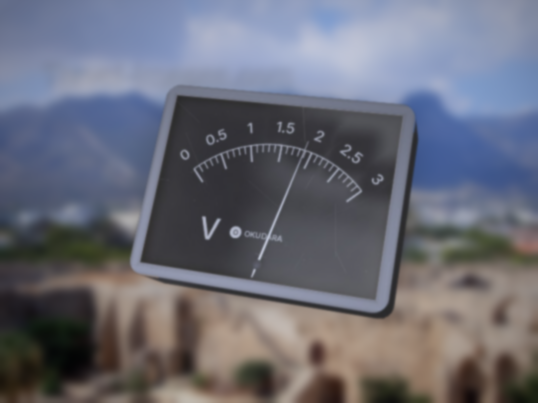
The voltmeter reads 1.9 V
